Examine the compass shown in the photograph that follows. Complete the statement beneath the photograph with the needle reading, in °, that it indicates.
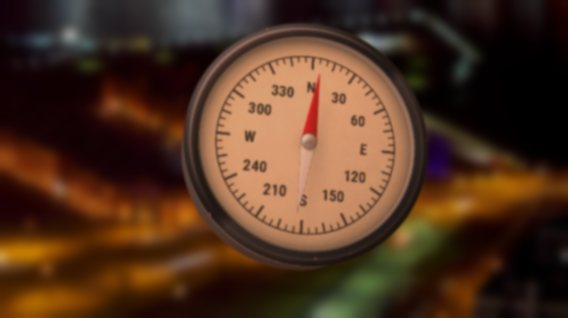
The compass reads 5 °
